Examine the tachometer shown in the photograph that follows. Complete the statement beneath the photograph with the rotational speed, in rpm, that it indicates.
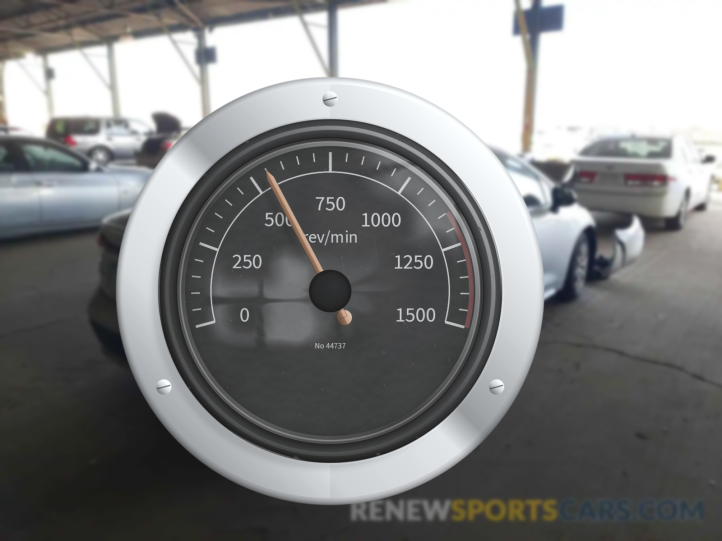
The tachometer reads 550 rpm
